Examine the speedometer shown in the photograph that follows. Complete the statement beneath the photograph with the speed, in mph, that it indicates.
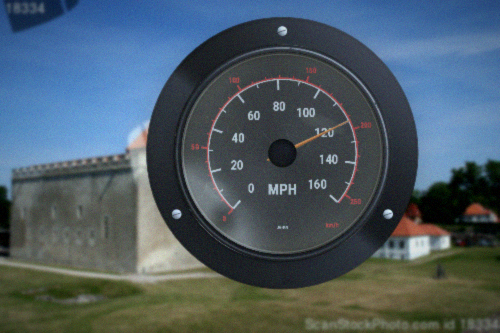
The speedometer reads 120 mph
